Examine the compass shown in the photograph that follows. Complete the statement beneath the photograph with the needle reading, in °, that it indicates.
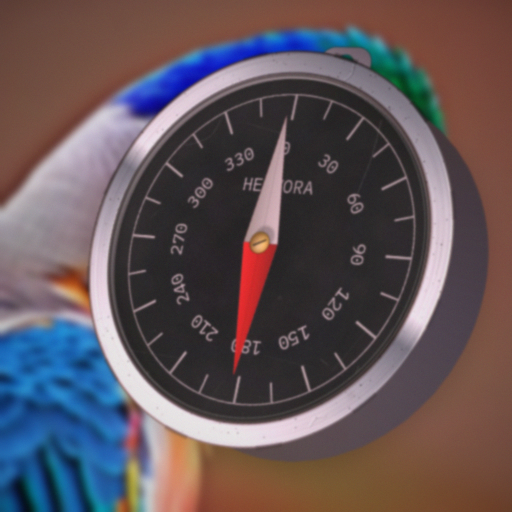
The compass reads 180 °
